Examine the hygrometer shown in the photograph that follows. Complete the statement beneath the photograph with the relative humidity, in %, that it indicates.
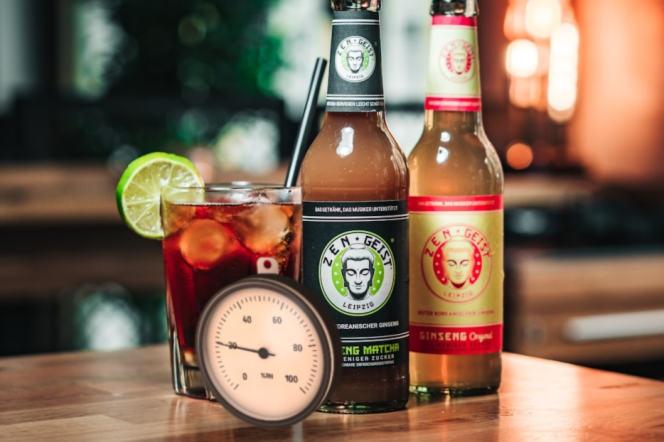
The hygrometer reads 20 %
